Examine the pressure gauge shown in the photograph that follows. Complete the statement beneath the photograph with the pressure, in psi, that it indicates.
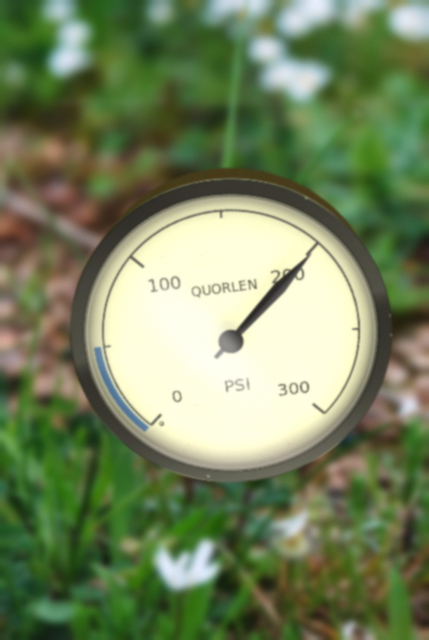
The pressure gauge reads 200 psi
